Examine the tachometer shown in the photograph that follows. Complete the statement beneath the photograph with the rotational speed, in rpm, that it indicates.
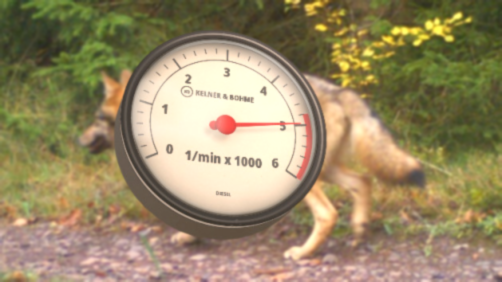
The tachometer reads 5000 rpm
